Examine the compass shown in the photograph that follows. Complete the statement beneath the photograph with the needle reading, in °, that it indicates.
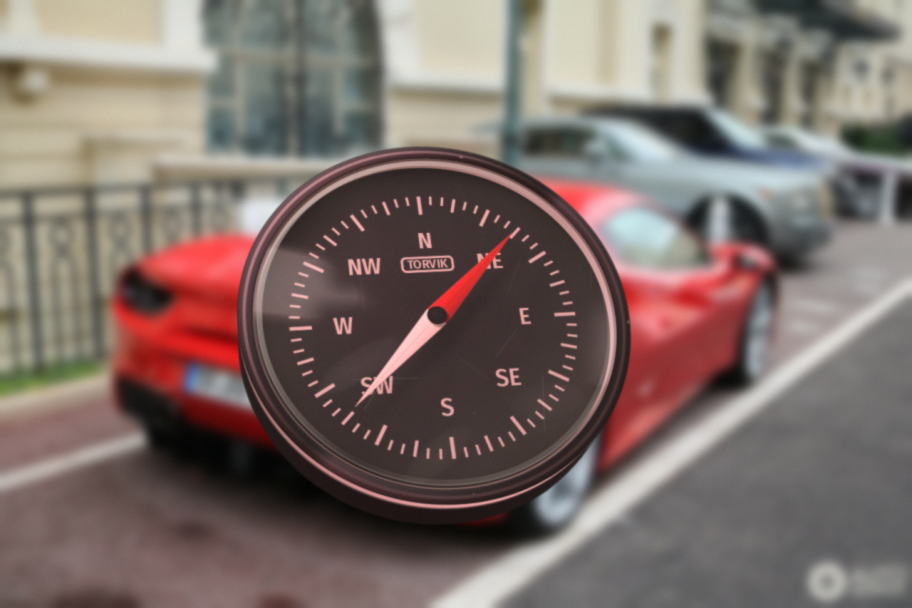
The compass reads 45 °
